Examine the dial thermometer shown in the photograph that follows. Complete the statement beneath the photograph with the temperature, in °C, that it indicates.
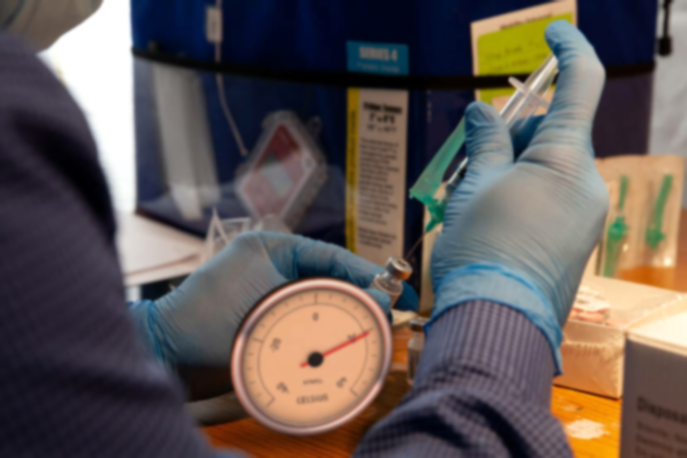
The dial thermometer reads 20 °C
